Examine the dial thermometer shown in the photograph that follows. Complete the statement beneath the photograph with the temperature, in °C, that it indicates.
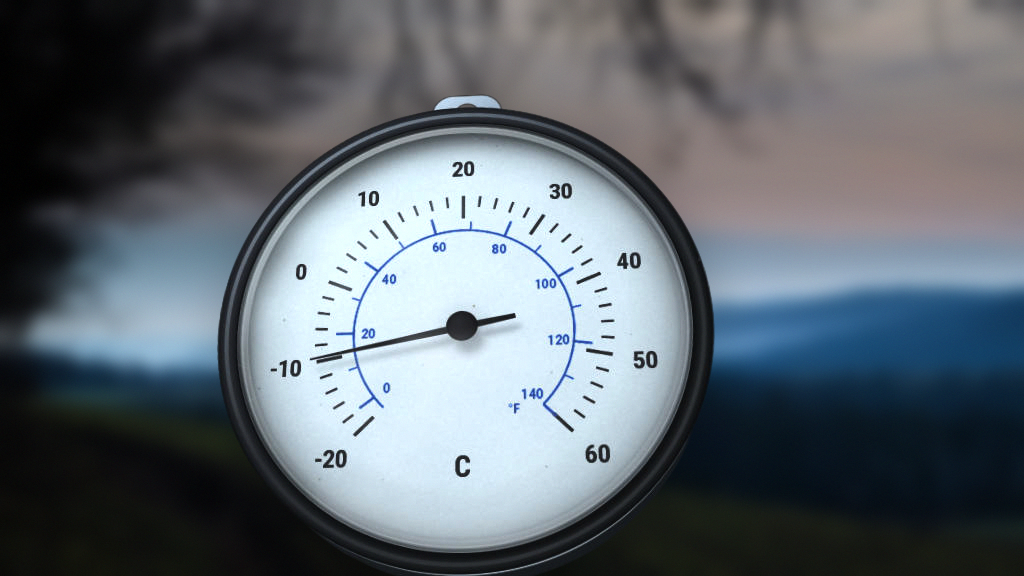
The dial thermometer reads -10 °C
